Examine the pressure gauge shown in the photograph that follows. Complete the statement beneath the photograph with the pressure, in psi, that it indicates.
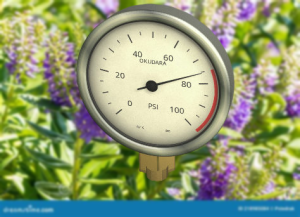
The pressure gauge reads 75 psi
